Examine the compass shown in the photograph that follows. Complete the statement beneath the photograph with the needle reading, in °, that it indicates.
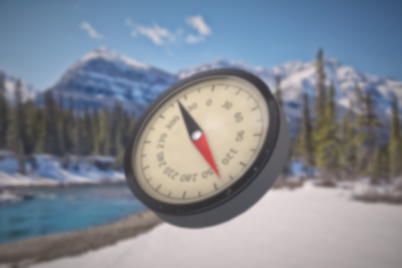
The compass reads 142.5 °
